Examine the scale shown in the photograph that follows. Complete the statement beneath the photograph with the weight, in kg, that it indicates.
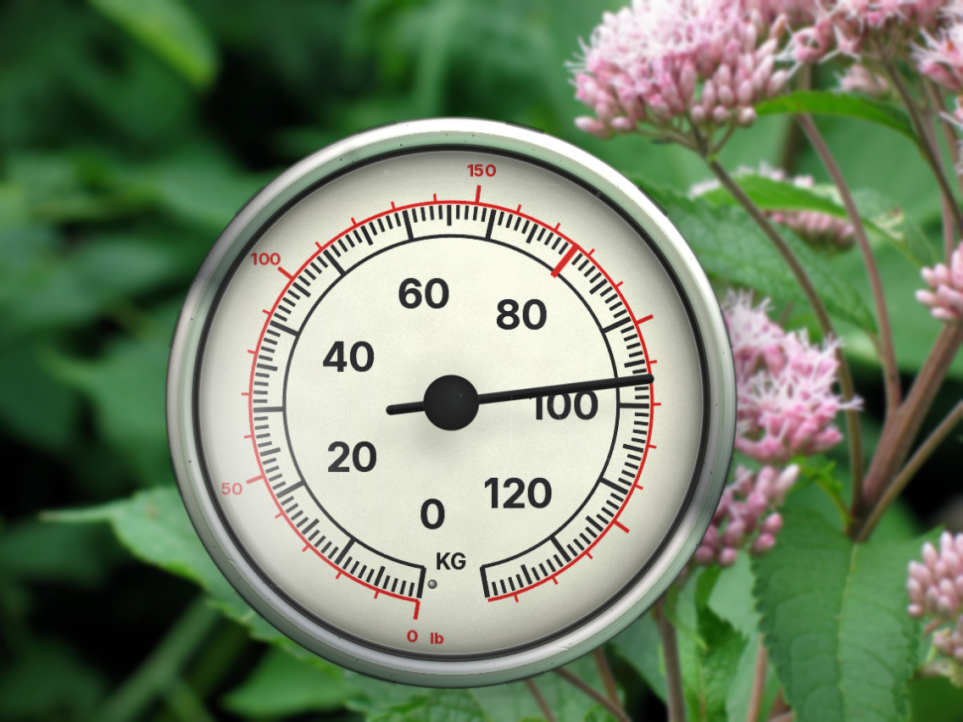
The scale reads 97 kg
